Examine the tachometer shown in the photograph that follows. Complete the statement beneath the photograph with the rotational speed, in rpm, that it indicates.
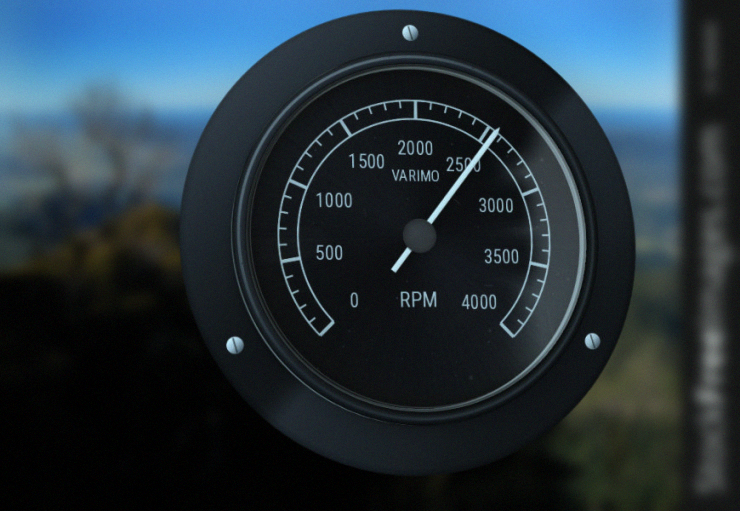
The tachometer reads 2550 rpm
